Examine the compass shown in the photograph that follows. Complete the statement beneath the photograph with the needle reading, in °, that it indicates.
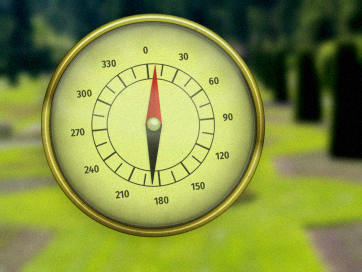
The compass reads 7.5 °
